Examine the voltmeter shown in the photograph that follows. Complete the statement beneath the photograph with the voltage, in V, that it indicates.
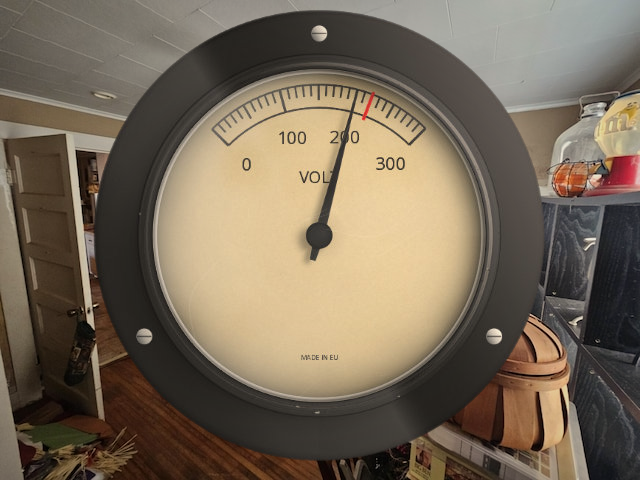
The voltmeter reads 200 V
